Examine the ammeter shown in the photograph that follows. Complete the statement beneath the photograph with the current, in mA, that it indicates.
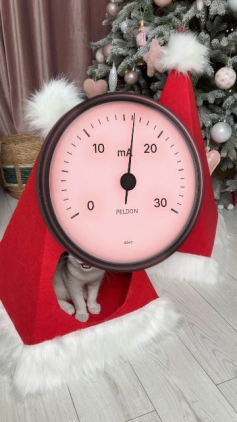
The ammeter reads 16 mA
